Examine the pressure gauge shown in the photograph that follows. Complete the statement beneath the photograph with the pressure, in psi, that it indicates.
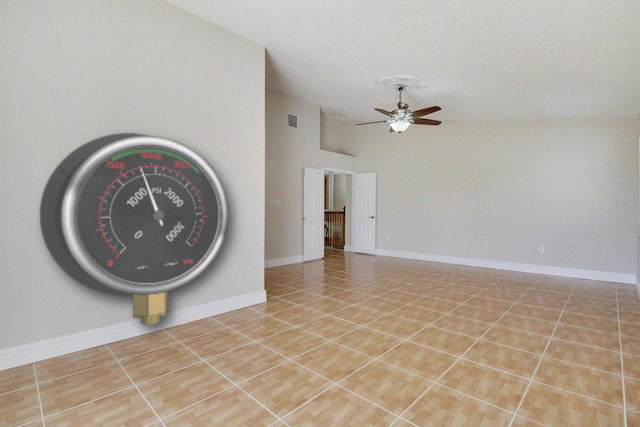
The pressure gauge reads 1300 psi
